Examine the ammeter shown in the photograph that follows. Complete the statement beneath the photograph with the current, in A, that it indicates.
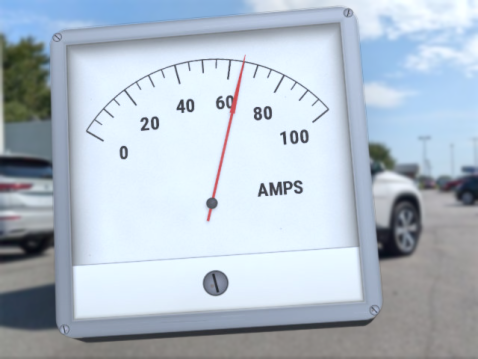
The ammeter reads 65 A
